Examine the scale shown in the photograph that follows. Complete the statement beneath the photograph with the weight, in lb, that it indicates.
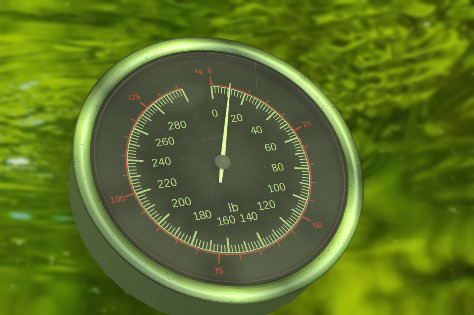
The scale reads 10 lb
